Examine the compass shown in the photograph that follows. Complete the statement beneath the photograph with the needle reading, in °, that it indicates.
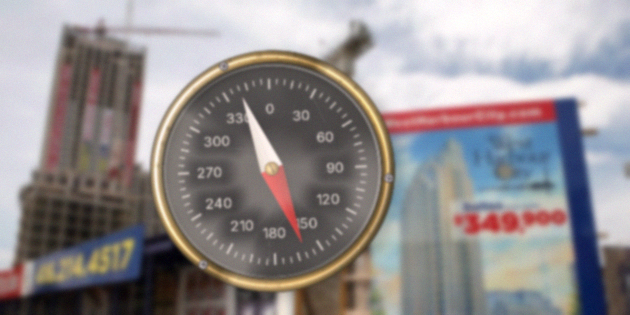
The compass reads 160 °
